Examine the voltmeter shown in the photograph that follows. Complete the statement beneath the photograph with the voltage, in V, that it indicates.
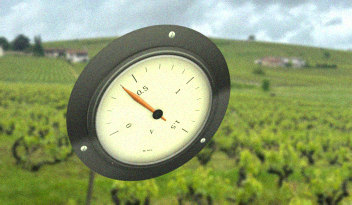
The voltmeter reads 0.4 V
